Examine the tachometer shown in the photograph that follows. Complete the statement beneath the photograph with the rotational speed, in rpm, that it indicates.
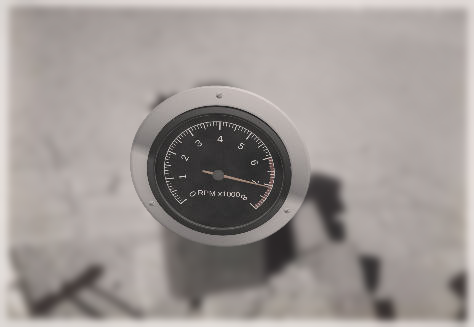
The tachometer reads 7000 rpm
